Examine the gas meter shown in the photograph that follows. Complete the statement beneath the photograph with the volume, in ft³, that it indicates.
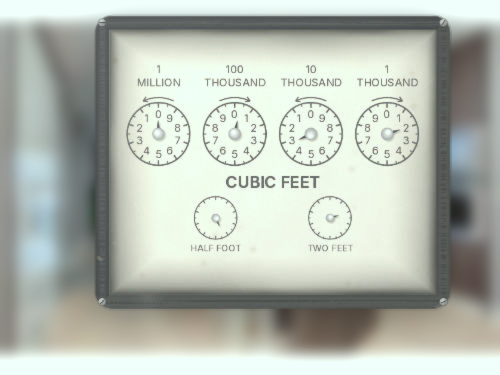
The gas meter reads 3200 ft³
